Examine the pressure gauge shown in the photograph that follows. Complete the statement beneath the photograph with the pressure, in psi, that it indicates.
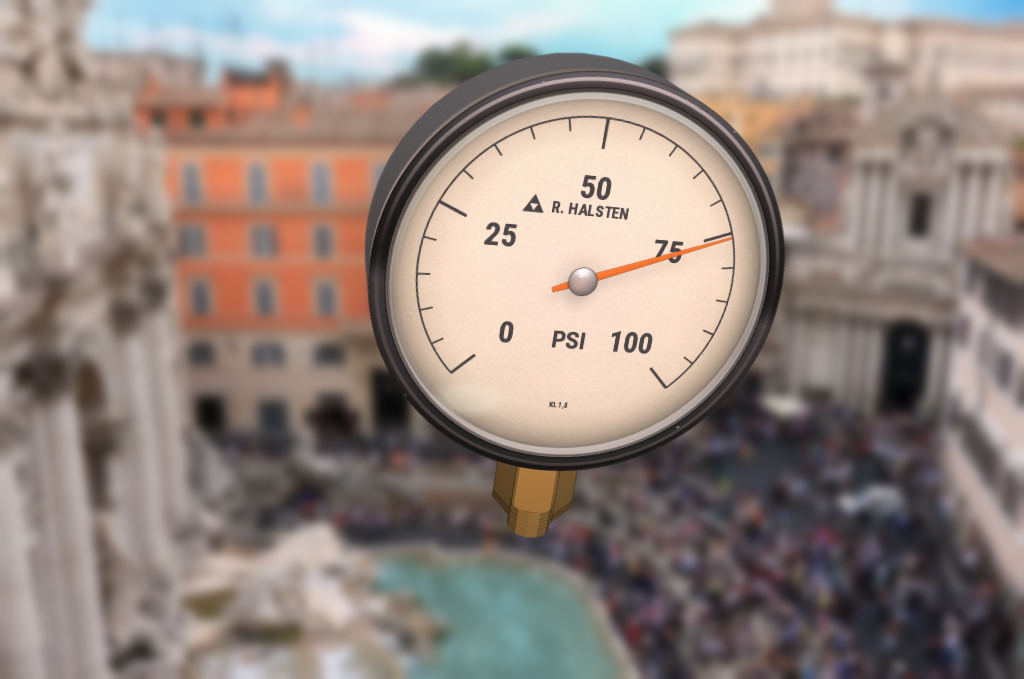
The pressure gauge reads 75 psi
